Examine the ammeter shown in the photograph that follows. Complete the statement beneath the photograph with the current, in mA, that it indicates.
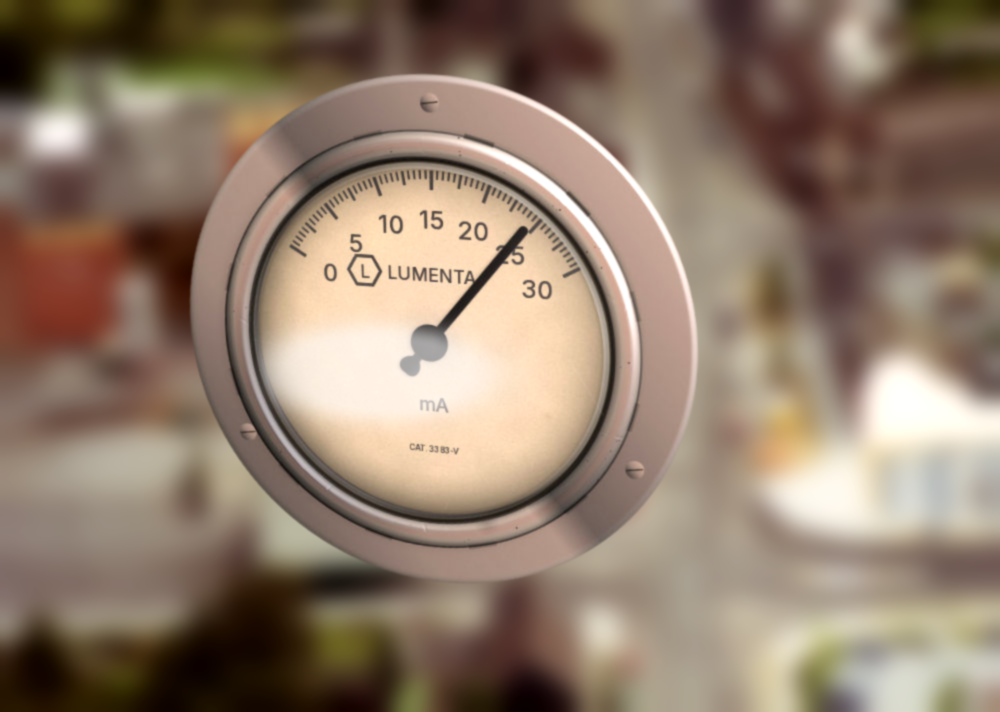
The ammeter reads 24.5 mA
